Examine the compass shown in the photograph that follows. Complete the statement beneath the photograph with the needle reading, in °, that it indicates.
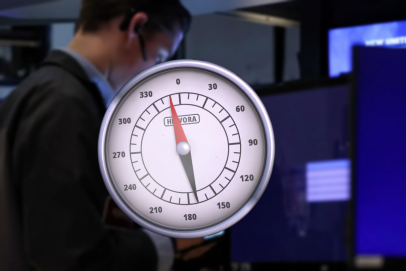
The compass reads 350 °
